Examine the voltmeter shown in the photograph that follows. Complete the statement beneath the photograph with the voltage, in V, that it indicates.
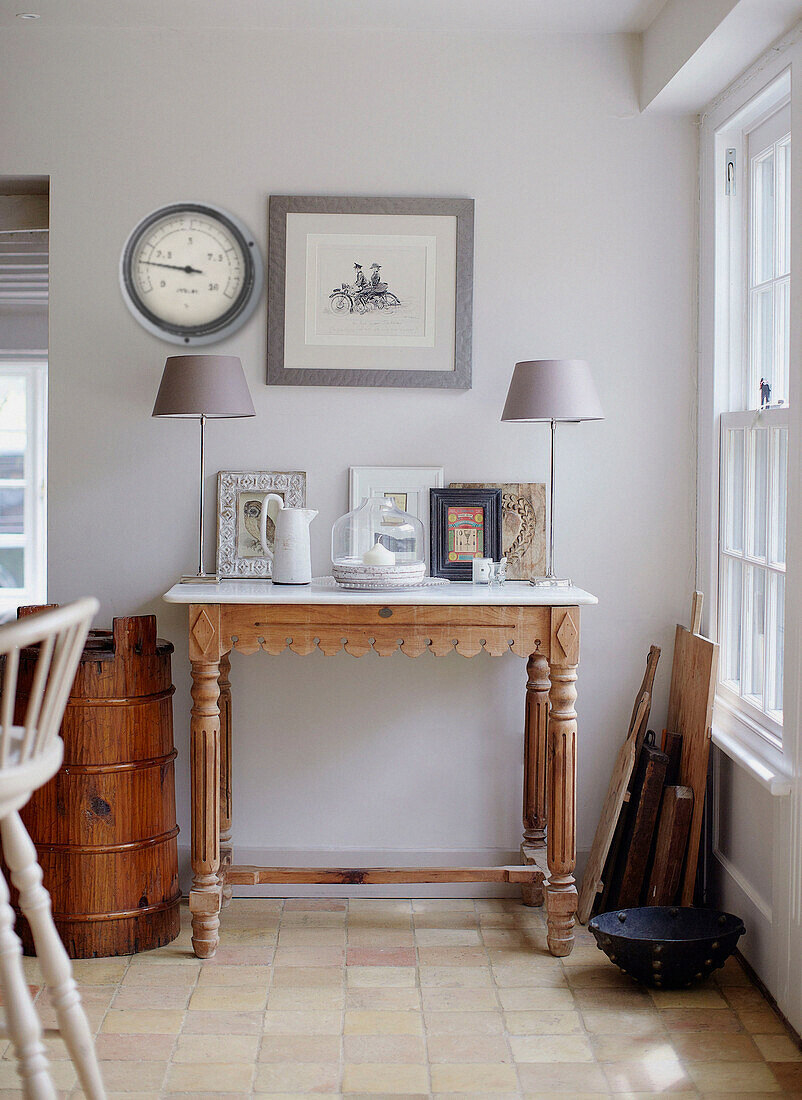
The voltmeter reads 1.5 V
